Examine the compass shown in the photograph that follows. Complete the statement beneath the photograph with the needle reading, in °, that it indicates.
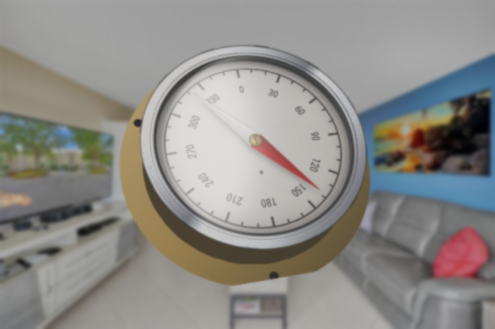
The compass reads 140 °
